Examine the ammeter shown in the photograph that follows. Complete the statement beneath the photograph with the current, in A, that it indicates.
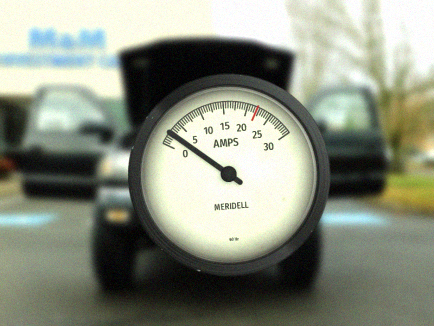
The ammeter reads 2.5 A
